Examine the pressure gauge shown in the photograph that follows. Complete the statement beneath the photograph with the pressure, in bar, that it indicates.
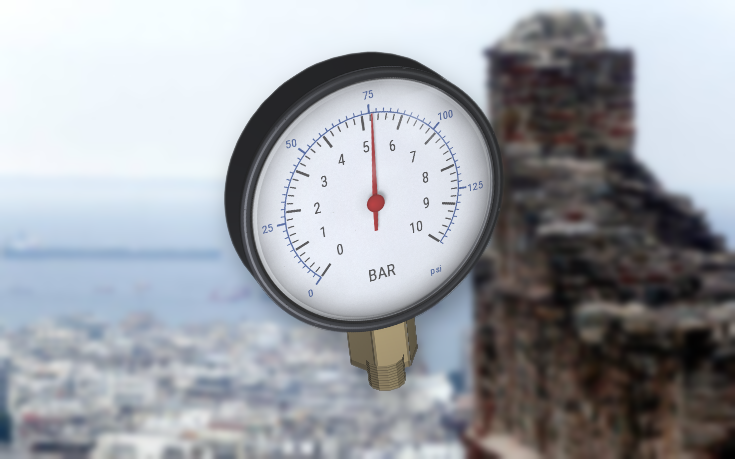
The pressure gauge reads 5.2 bar
